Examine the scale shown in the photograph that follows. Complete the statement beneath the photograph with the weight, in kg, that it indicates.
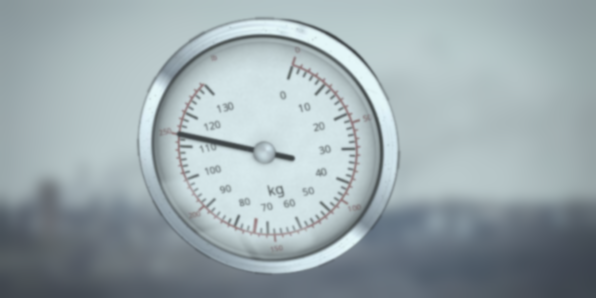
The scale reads 114 kg
